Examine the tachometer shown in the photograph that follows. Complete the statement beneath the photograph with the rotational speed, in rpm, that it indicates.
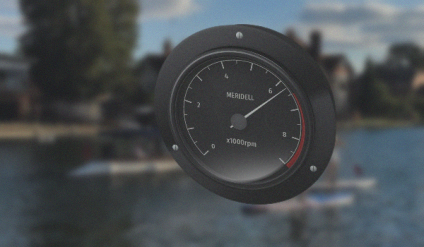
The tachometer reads 6250 rpm
